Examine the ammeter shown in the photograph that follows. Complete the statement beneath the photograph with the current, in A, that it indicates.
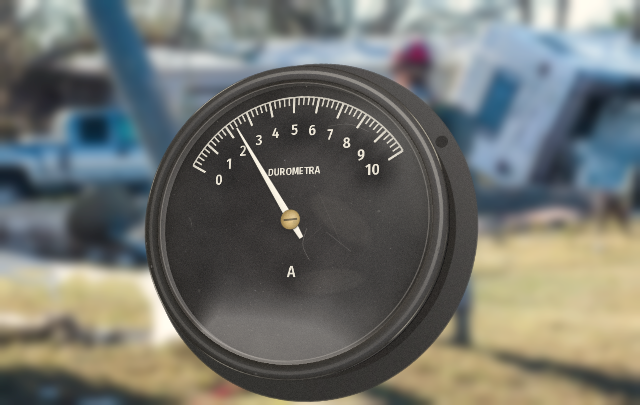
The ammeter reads 2.4 A
